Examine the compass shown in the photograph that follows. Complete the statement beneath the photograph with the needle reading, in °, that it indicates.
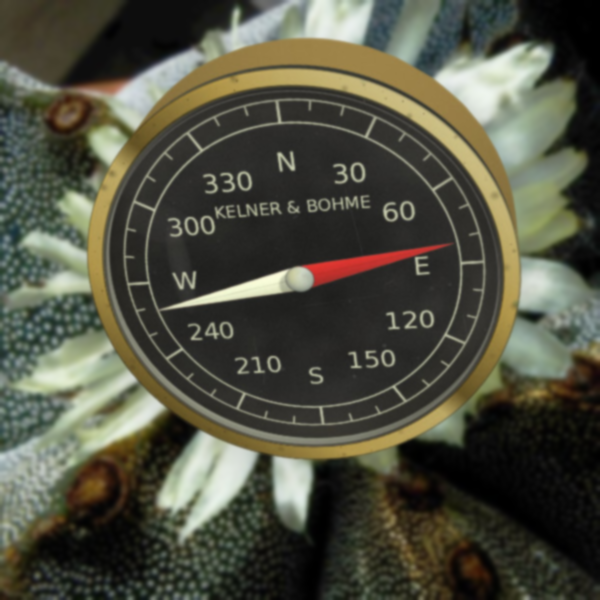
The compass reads 80 °
